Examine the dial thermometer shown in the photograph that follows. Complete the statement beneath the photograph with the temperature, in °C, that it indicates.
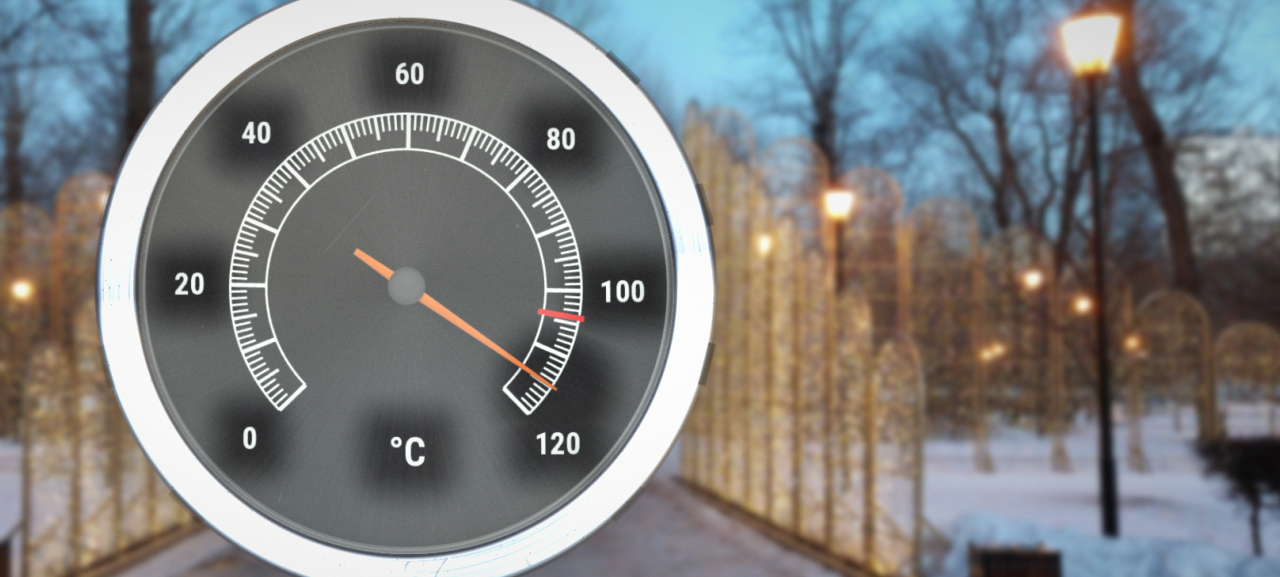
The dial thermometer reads 115 °C
